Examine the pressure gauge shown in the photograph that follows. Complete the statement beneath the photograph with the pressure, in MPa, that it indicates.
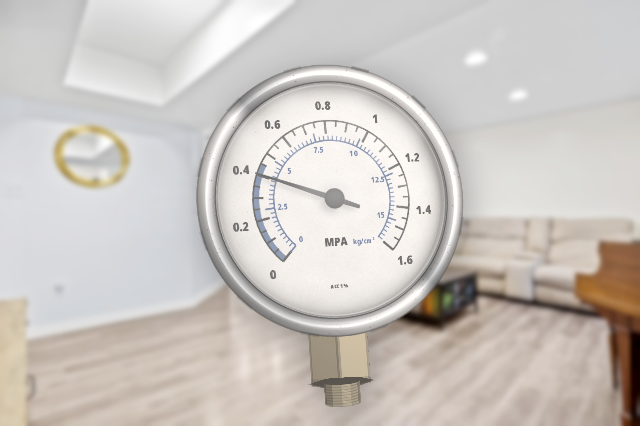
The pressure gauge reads 0.4 MPa
